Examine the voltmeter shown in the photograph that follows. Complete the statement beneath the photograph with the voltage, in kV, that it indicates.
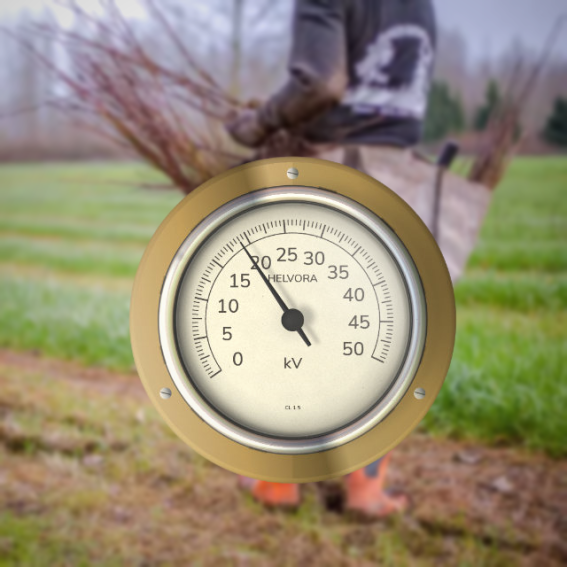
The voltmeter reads 19 kV
